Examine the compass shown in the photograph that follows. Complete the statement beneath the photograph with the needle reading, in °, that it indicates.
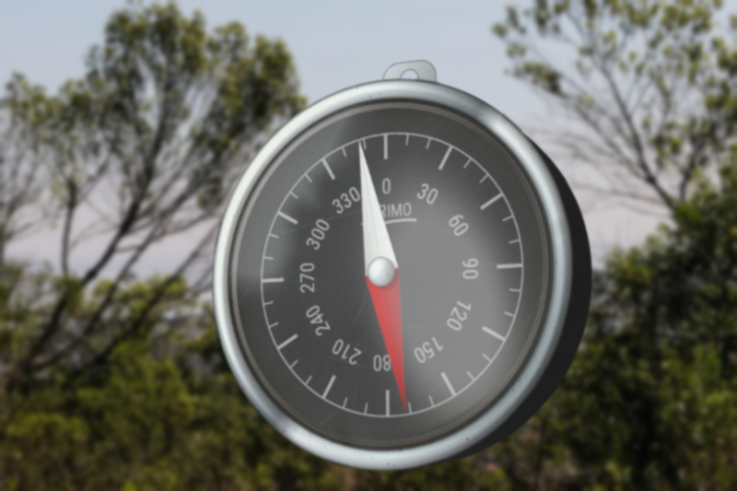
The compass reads 170 °
